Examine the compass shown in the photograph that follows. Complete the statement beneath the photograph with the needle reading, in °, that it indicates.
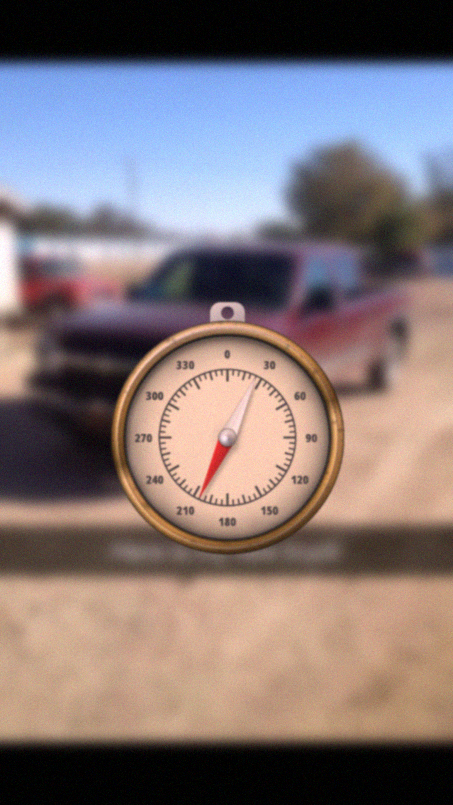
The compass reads 205 °
